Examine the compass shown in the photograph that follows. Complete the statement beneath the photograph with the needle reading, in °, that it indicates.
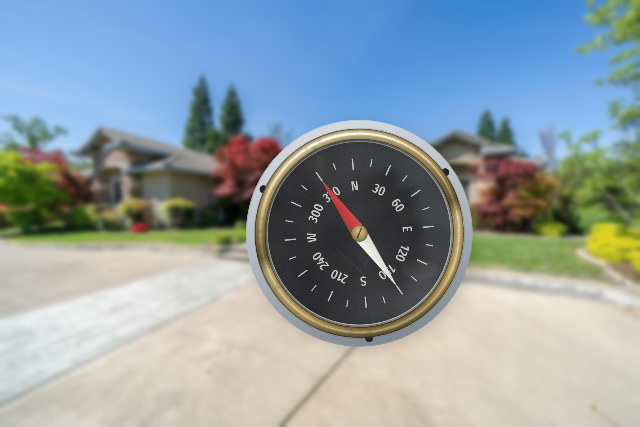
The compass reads 330 °
